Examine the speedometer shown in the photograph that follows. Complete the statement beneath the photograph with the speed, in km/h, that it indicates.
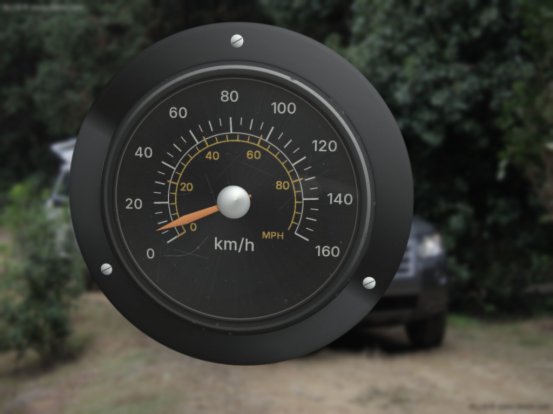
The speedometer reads 7.5 km/h
